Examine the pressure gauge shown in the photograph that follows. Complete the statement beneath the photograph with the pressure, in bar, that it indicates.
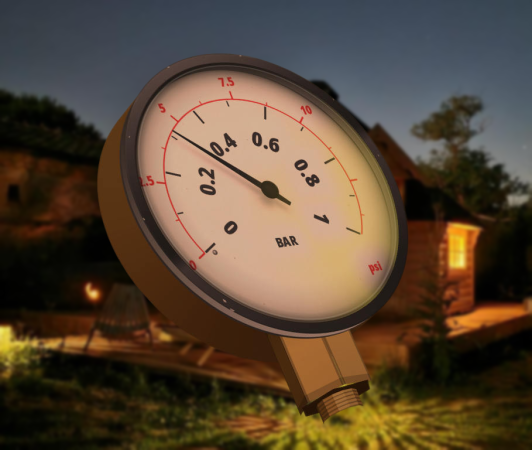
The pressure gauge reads 0.3 bar
